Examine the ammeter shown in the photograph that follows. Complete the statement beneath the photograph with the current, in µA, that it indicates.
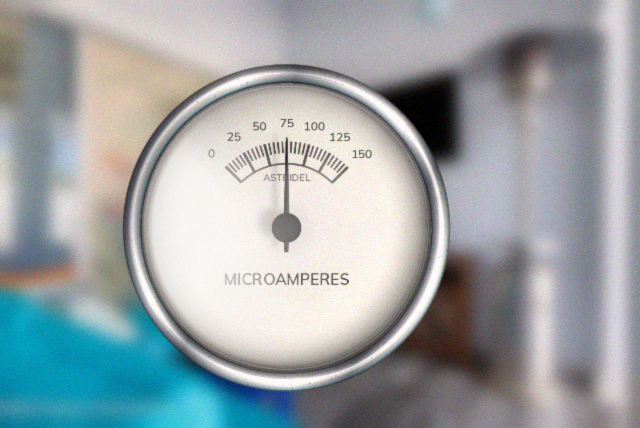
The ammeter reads 75 µA
